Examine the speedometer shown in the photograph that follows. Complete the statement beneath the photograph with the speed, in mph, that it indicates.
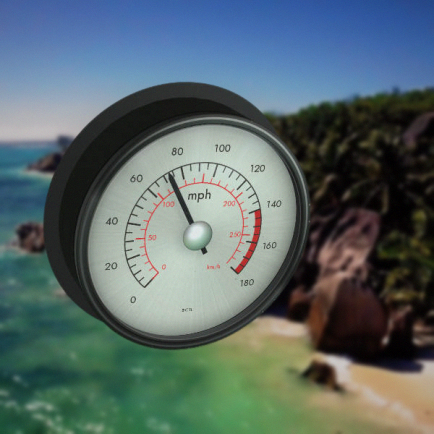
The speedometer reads 72.5 mph
